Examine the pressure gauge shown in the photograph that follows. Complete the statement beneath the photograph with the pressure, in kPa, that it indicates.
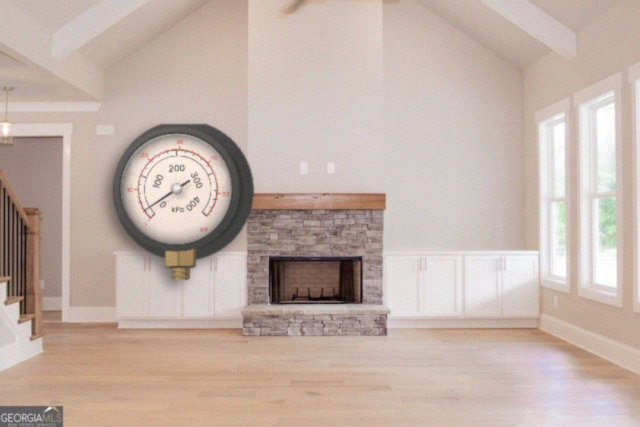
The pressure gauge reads 20 kPa
